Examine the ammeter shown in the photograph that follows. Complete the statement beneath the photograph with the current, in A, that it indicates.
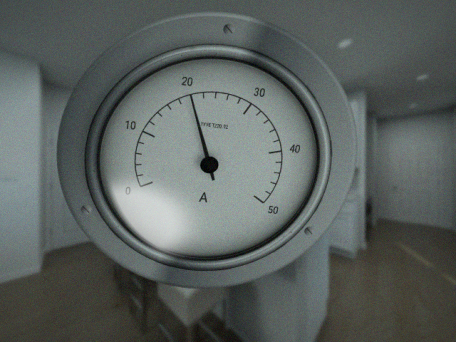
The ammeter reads 20 A
